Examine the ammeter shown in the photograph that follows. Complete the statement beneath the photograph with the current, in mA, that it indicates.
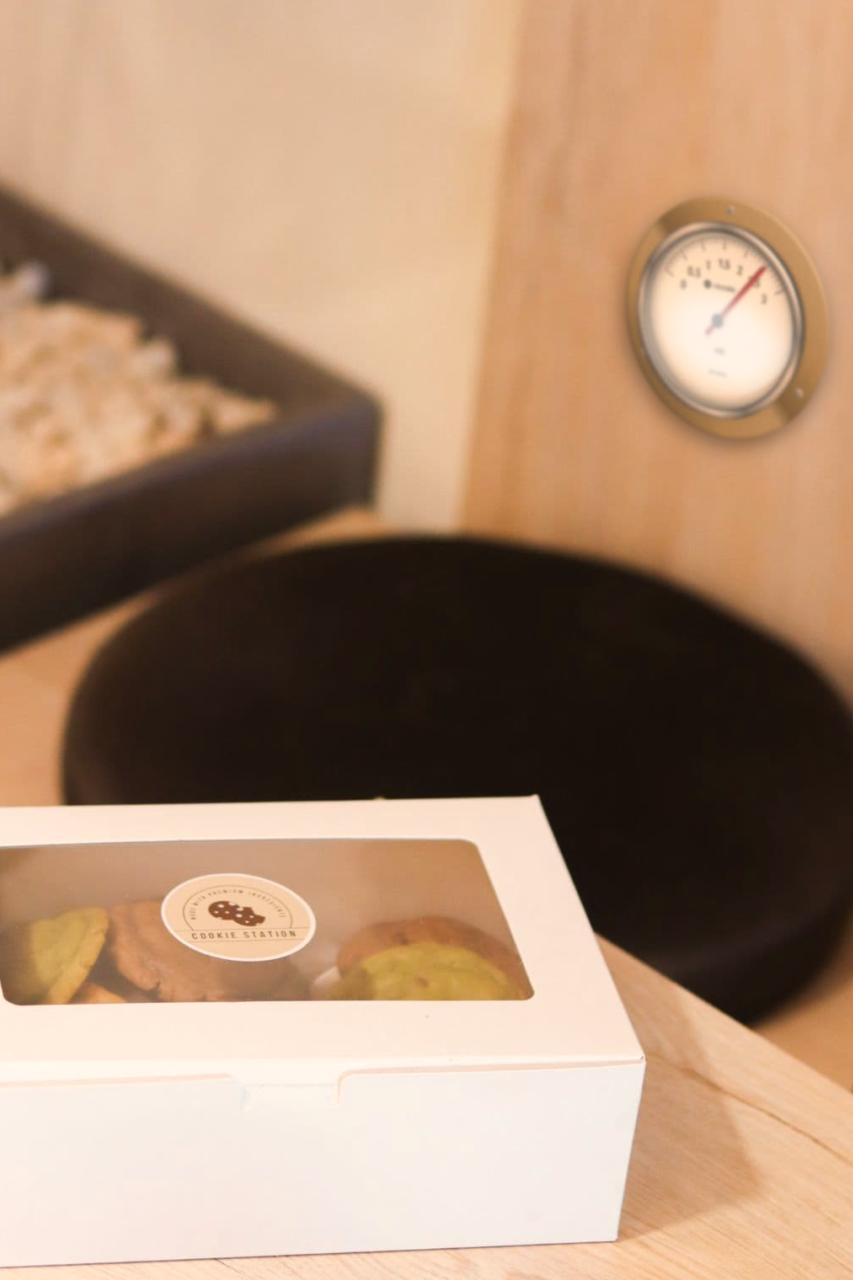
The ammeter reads 2.5 mA
